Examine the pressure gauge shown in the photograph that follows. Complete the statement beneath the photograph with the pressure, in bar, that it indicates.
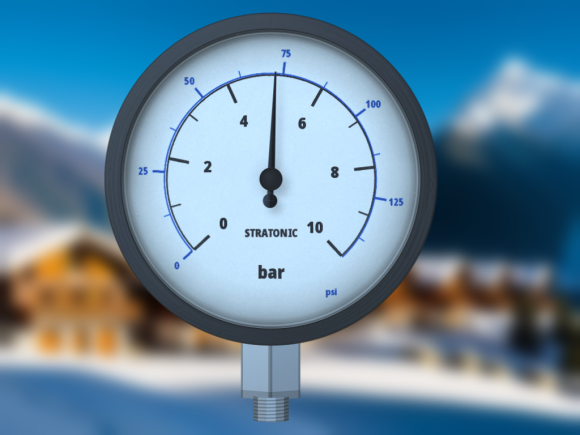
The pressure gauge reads 5 bar
